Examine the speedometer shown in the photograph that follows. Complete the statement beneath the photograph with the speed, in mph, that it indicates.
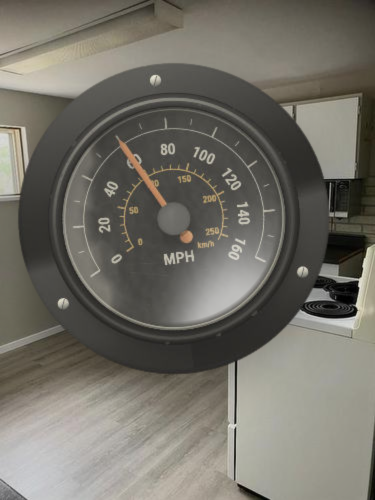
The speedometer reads 60 mph
